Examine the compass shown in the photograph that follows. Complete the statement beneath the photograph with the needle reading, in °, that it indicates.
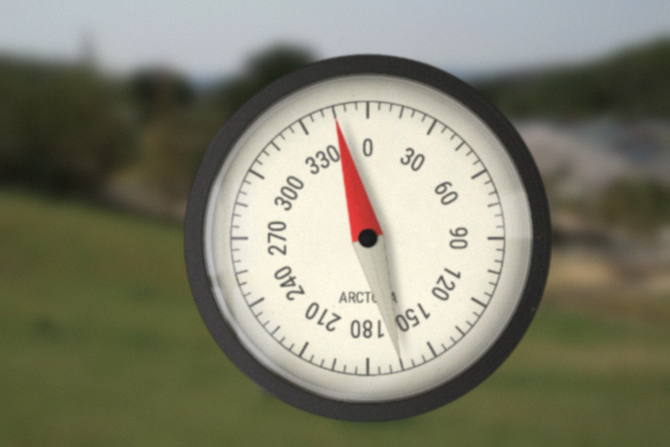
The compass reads 345 °
